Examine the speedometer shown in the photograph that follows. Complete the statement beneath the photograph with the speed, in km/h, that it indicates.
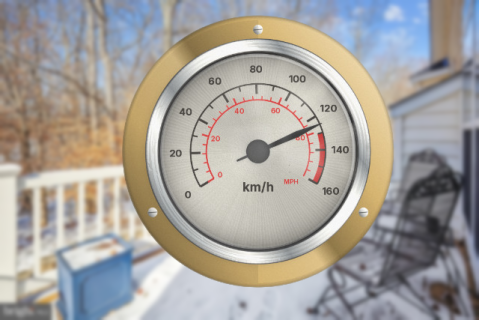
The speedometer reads 125 km/h
